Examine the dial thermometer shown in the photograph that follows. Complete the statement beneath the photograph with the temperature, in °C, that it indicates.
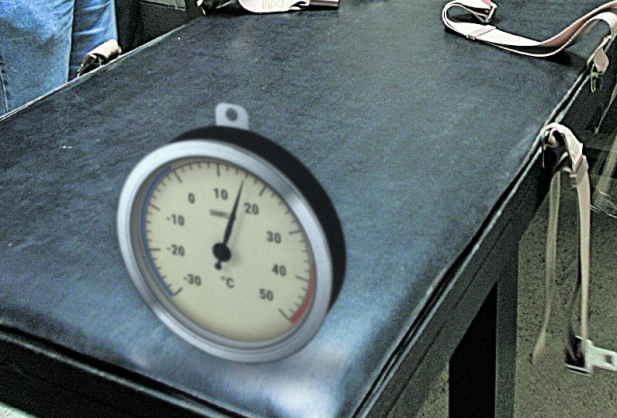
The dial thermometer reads 16 °C
